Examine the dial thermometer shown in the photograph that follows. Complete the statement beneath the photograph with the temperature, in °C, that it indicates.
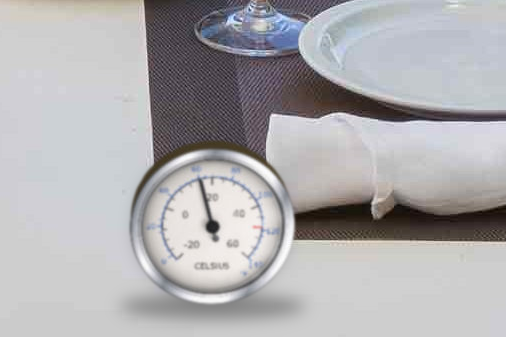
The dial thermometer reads 16 °C
